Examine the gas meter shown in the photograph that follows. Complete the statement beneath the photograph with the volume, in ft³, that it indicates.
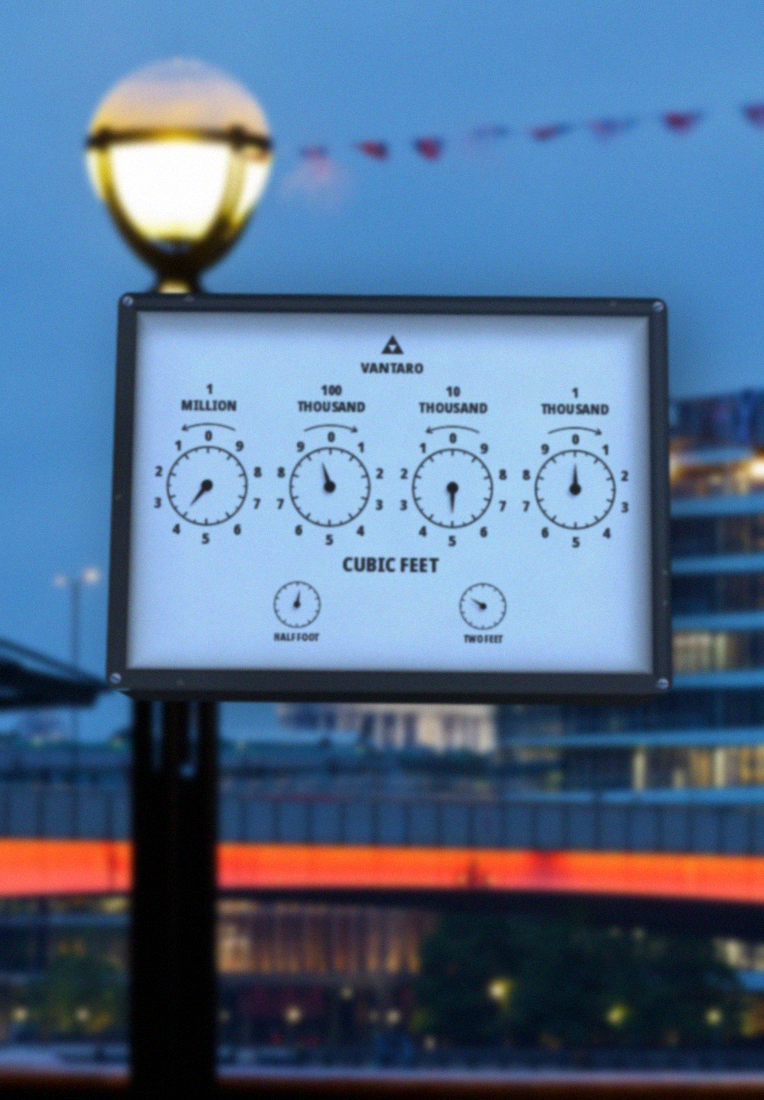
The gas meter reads 395000 ft³
